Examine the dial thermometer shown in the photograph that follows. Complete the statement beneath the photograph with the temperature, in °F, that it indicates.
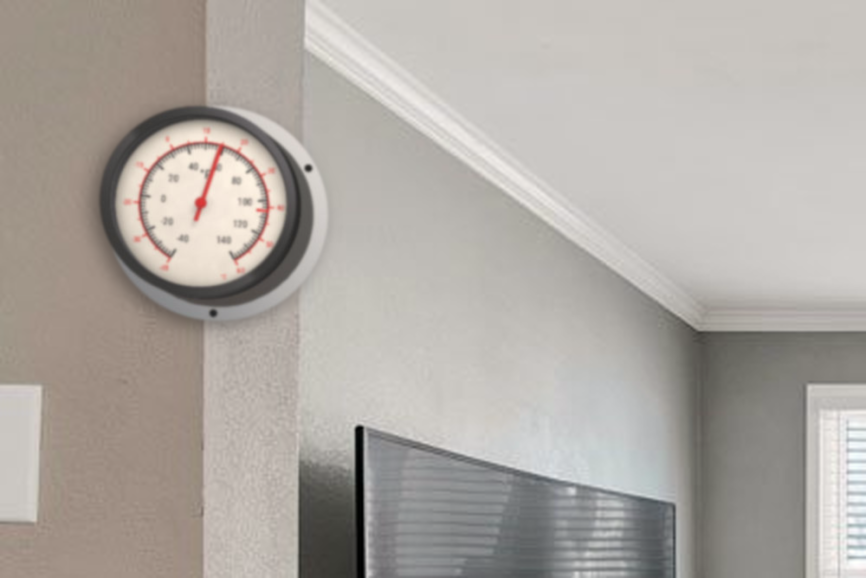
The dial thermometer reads 60 °F
